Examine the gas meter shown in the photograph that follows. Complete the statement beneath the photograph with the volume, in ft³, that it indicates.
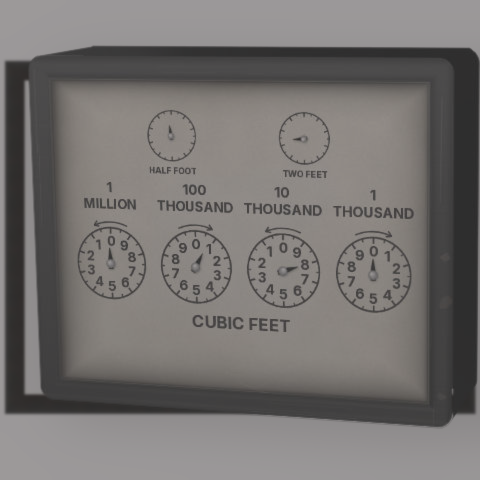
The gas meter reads 8000 ft³
